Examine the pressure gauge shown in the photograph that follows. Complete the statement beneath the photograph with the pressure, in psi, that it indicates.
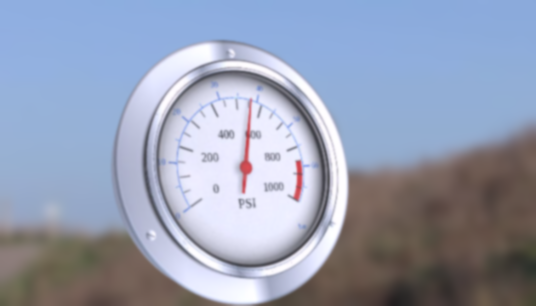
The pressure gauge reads 550 psi
